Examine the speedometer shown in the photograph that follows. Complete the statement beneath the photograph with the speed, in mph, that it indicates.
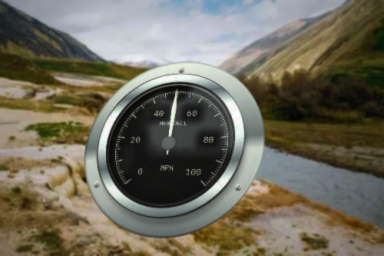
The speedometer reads 50 mph
